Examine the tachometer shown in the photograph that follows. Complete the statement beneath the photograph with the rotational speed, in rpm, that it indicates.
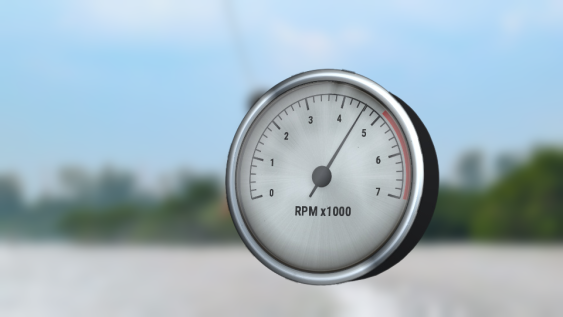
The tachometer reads 4600 rpm
